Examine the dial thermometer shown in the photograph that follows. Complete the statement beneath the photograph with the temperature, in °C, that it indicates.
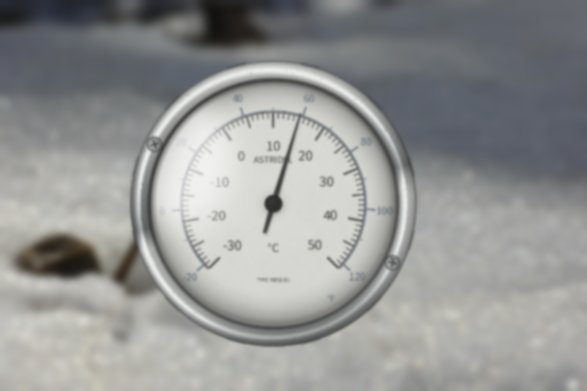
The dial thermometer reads 15 °C
